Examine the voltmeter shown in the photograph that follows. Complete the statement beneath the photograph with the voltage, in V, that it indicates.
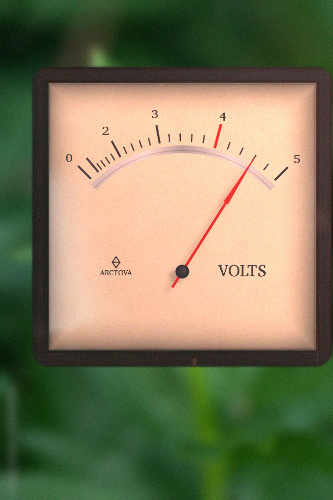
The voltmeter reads 4.6 V
